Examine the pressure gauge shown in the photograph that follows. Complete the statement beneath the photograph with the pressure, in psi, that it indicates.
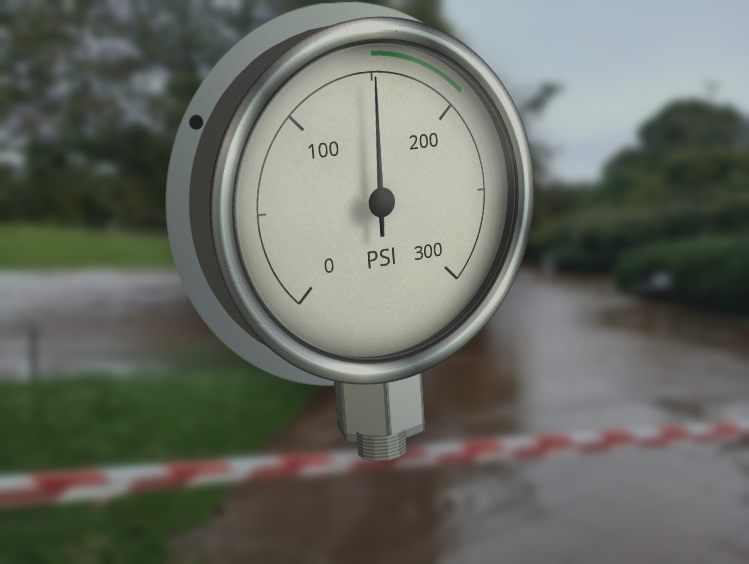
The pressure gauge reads 150 psi
